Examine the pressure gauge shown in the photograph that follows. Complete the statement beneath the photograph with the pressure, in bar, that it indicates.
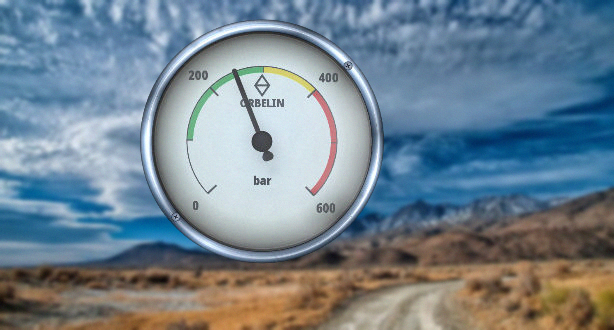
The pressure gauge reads 250 bar
